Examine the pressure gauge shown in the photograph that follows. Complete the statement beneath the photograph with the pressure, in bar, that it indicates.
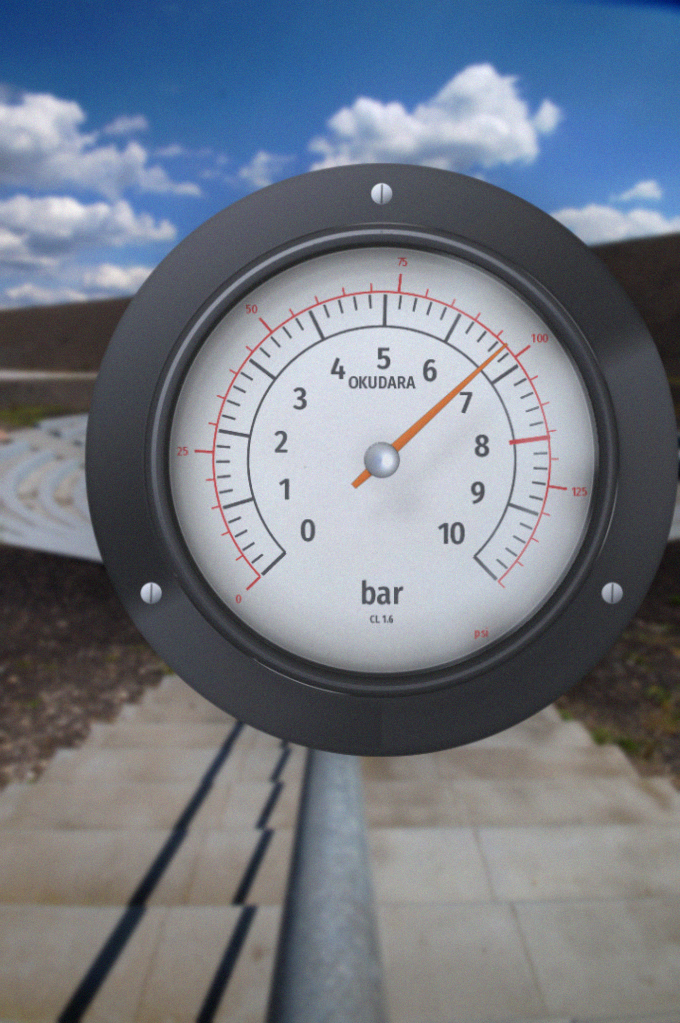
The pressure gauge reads 6.7 bar
